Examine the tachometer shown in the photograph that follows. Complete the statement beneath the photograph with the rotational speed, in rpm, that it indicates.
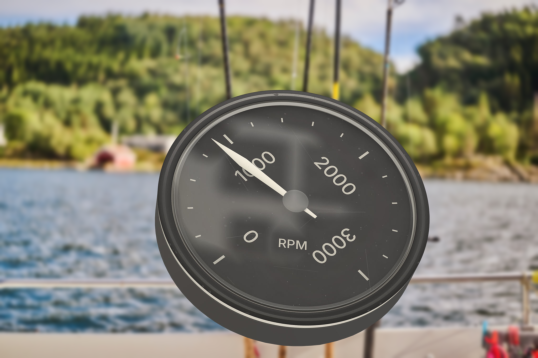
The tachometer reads 900 rpm
